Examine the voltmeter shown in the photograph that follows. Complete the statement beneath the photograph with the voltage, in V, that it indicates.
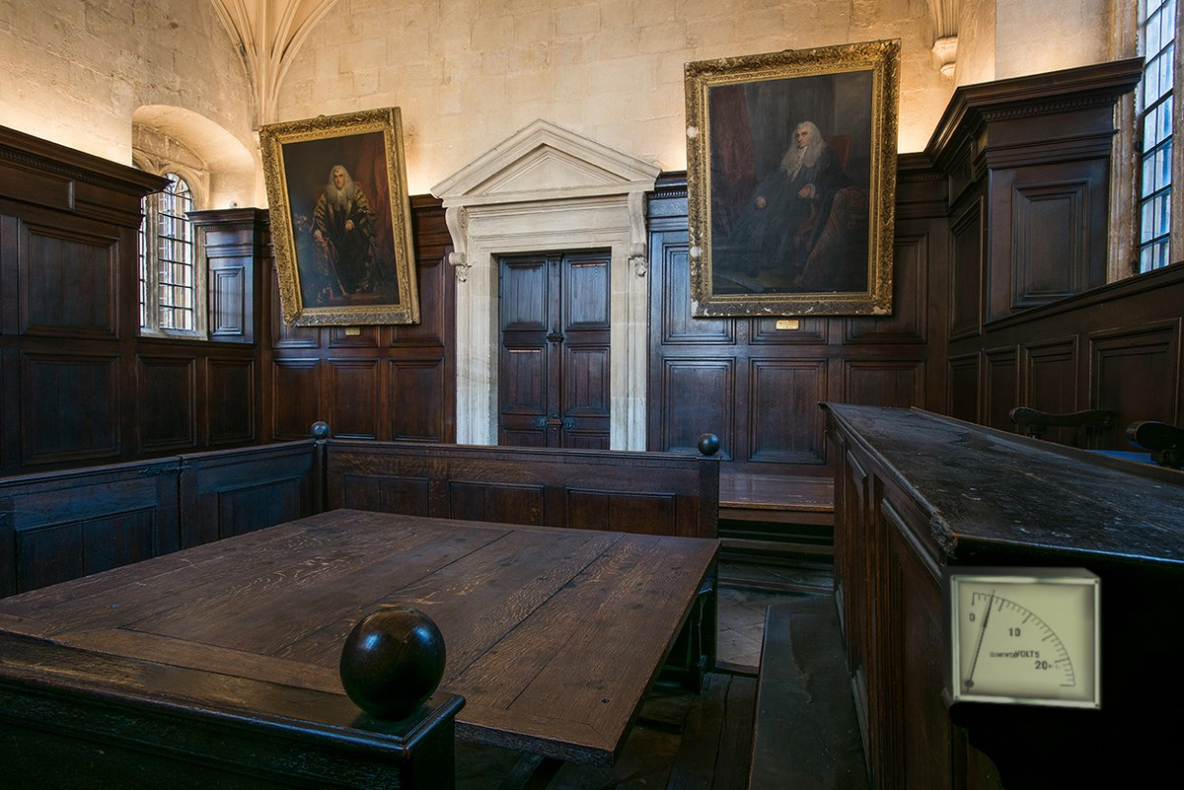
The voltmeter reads 3 V
